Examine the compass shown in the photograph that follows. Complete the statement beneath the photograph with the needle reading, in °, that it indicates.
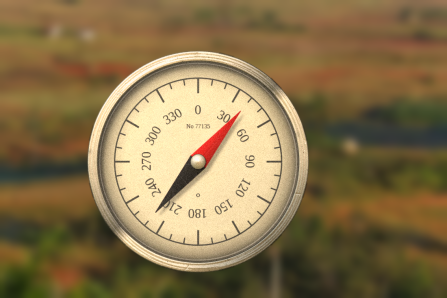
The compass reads 40 °
